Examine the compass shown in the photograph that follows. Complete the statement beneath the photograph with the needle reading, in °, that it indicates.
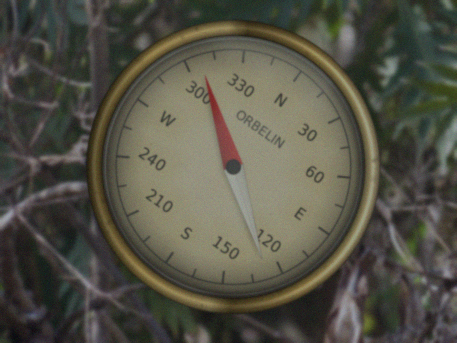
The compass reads 307.5 °
